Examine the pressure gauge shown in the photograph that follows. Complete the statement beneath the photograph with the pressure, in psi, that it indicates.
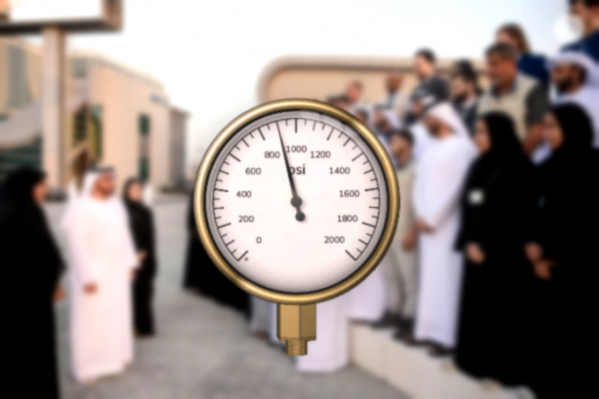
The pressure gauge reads 900 psi
